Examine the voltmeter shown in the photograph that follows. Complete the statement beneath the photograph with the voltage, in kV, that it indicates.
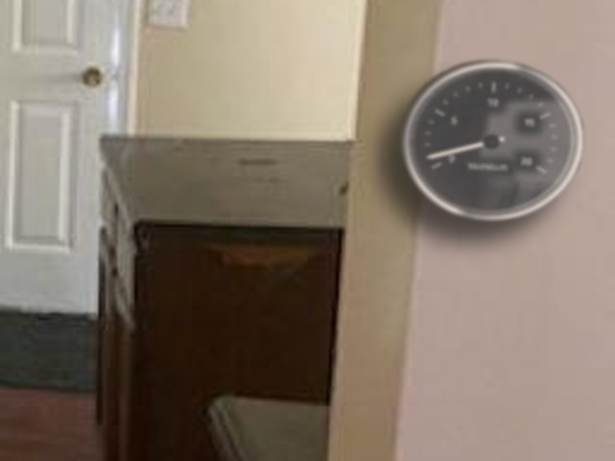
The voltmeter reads 1 kV
